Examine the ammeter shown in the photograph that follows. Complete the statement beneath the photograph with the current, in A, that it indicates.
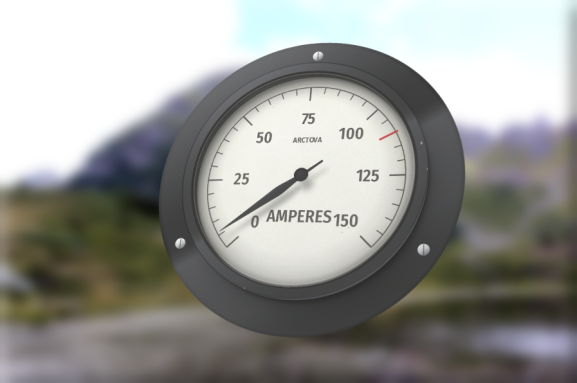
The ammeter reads 5 A
